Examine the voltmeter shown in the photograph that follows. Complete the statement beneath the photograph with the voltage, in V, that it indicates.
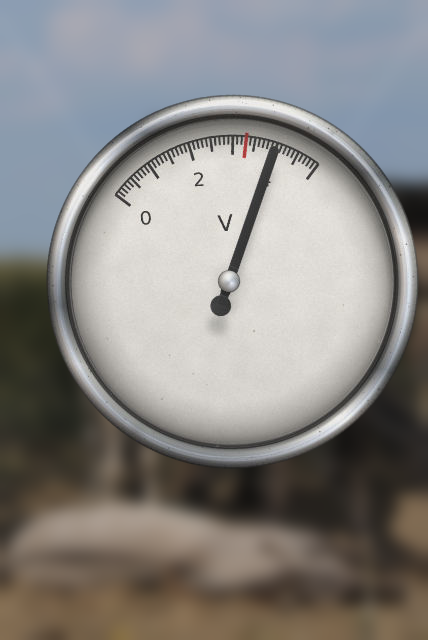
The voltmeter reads 4 V
